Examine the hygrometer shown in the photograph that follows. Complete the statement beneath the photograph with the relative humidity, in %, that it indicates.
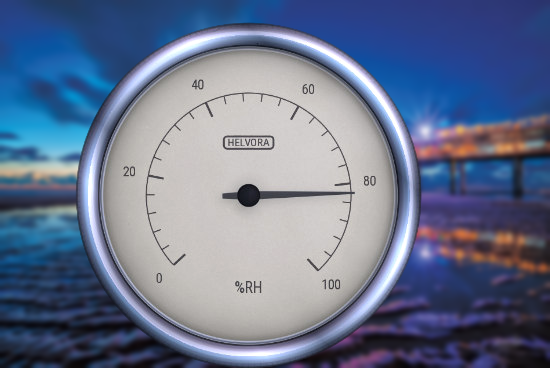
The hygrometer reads 82 %
